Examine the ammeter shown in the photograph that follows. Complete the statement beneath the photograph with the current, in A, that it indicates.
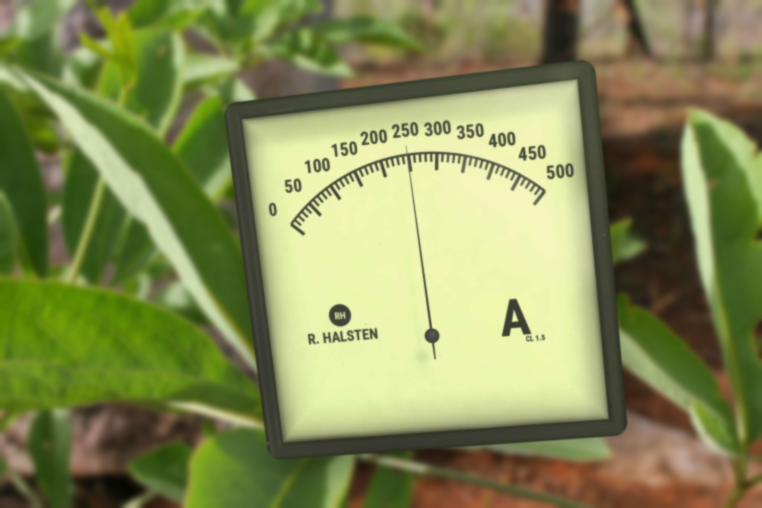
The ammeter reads 250 A
